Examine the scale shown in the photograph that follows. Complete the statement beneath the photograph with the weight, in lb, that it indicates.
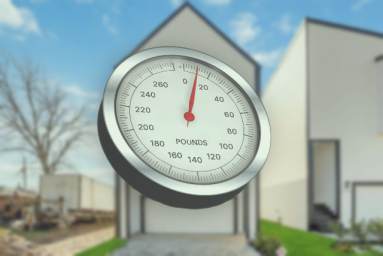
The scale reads 10 lb
